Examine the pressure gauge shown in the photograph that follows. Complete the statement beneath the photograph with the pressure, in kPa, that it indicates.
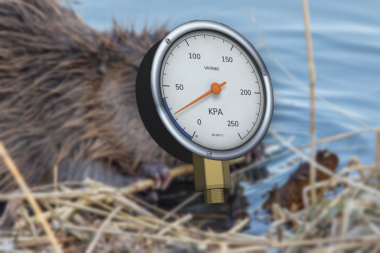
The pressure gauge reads 25 kPa
